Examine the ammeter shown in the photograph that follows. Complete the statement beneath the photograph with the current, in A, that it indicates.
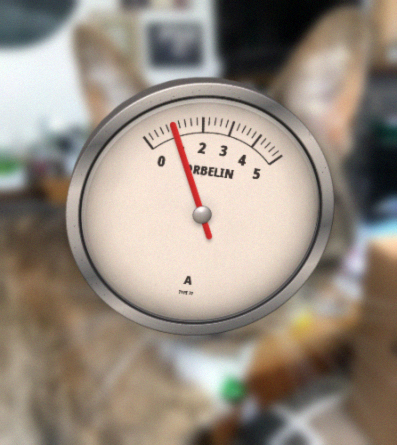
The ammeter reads 1 A
